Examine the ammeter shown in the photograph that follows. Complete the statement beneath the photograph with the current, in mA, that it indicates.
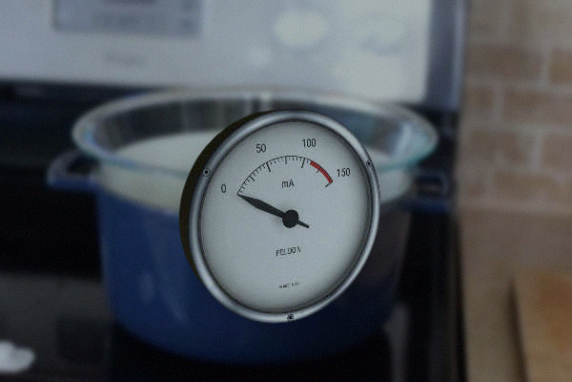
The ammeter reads 0 mA
